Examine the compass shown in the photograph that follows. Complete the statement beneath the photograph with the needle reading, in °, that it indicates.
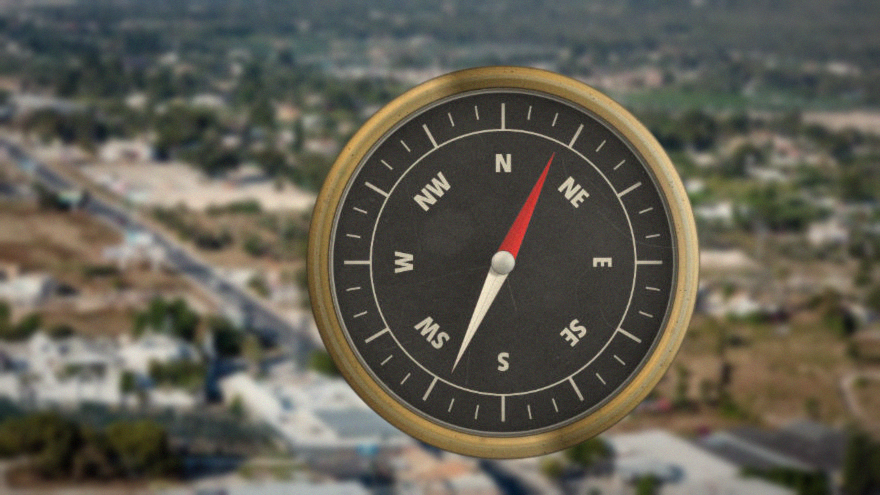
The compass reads 25 °
